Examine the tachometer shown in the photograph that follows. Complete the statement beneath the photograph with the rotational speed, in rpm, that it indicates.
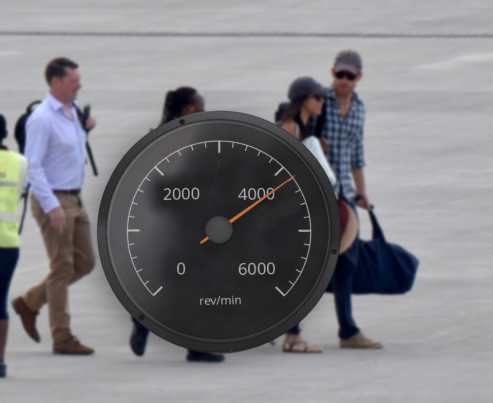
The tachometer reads 4200 rpm
